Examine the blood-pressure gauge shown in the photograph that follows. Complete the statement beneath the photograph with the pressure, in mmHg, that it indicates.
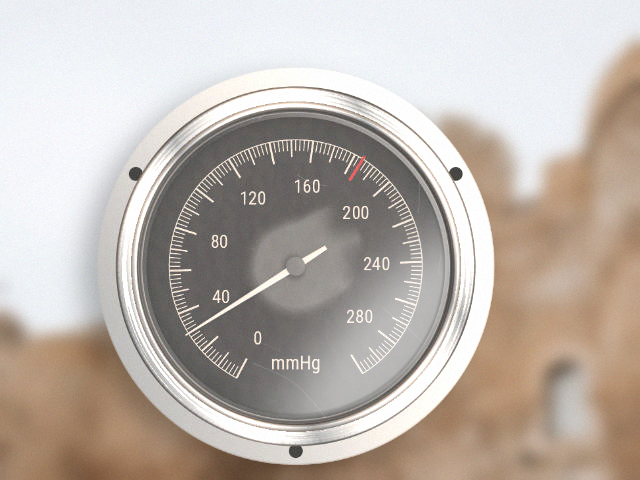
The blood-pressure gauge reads 30 mmHg
